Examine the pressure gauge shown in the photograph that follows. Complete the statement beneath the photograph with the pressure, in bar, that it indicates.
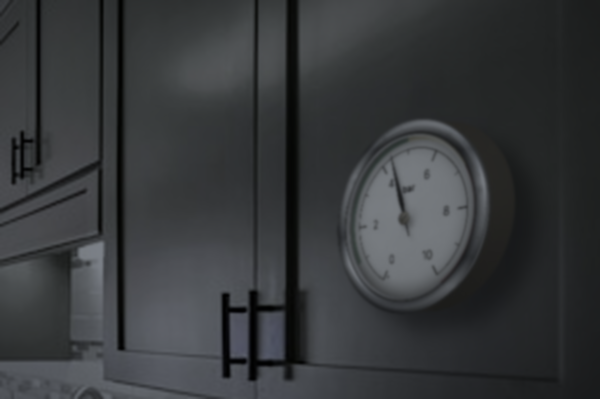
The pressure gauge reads 4.5 bar
